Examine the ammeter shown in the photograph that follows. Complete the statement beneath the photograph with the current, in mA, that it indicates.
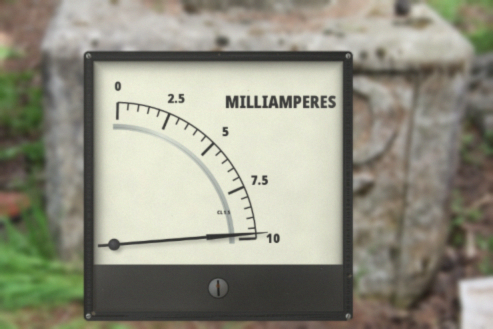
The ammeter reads 9.75 mA
